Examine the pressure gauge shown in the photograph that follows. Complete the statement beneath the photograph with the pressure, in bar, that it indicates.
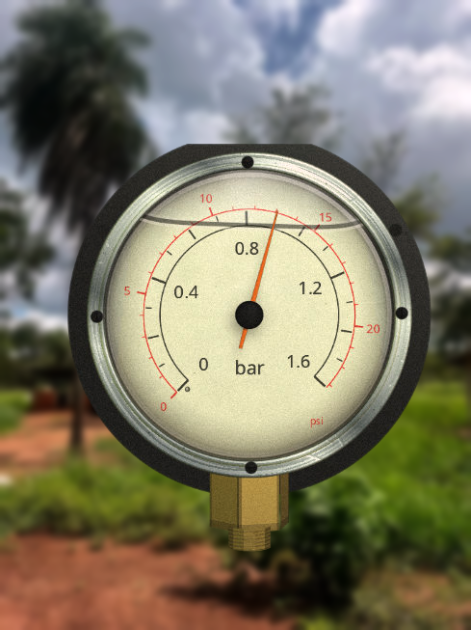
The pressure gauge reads 0.9 bar
